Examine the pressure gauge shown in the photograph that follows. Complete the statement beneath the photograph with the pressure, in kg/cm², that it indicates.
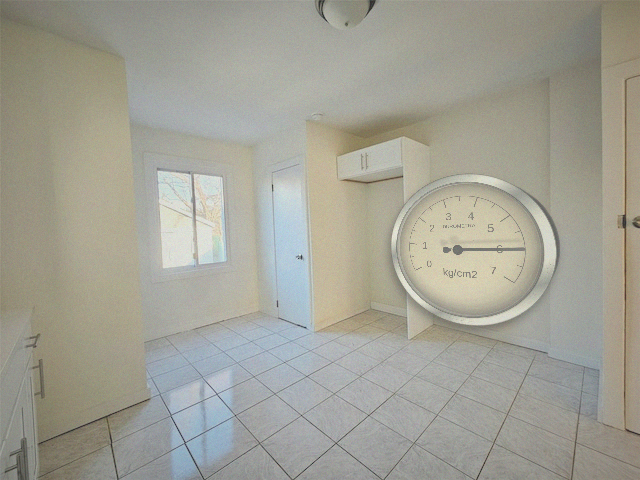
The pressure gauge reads 6 kg/cm²
